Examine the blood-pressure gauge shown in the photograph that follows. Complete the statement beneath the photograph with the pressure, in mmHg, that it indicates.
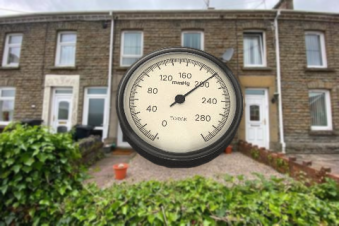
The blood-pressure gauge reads 200 mmHg
